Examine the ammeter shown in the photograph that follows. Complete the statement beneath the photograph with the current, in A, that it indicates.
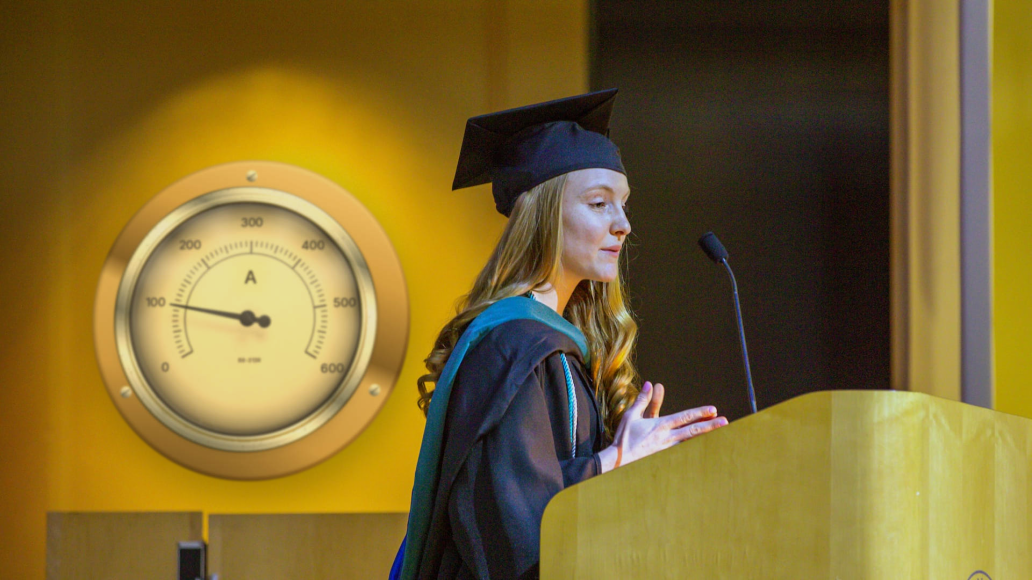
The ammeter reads 100 A
